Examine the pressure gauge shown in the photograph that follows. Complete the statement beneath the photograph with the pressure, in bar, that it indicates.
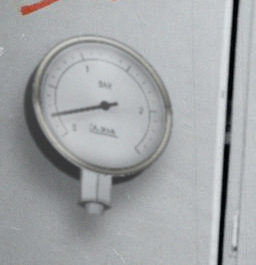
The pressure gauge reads 0.2 bar
